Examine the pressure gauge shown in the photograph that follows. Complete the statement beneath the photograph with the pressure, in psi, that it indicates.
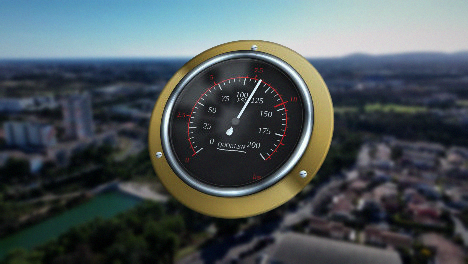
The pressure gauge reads 115 psi
